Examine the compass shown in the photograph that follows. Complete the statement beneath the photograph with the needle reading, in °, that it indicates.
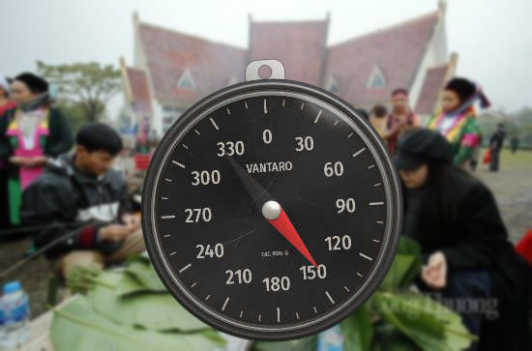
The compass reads 145 °
